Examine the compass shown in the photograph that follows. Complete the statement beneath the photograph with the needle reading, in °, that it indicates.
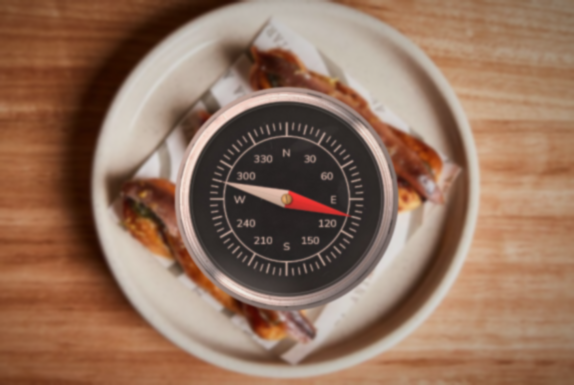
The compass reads 105 °
